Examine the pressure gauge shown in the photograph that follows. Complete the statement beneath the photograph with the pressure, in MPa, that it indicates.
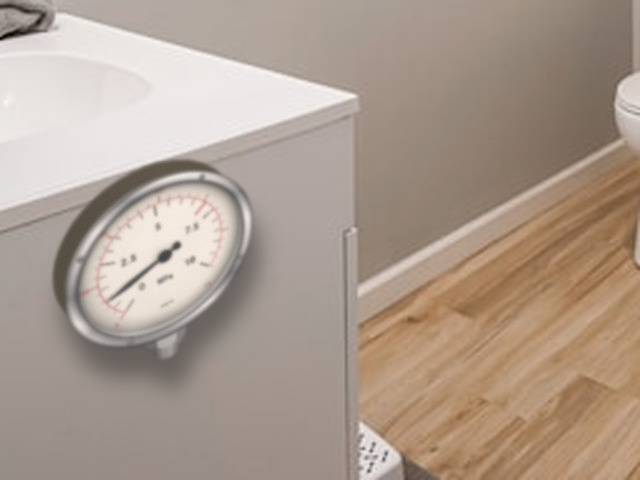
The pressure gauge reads 1 MPa
